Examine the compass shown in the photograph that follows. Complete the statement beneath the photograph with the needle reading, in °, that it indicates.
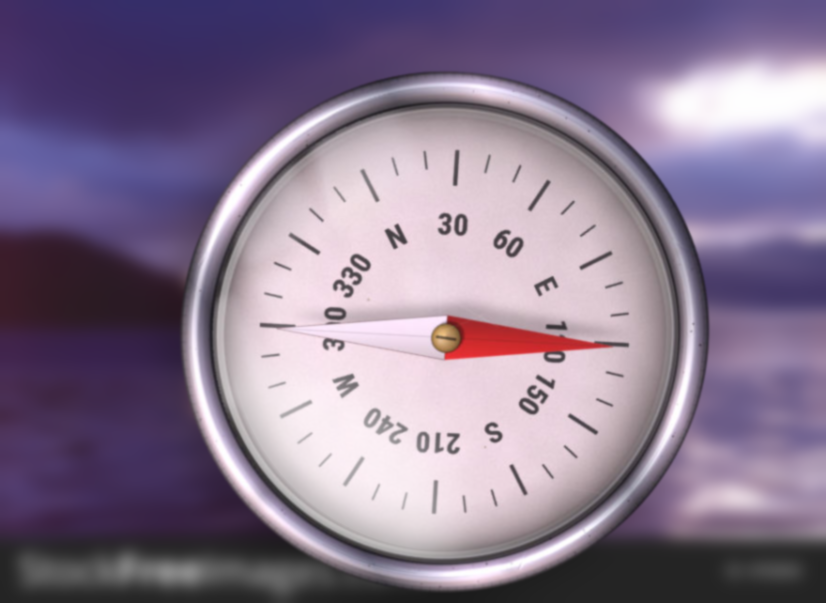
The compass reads 120 °
